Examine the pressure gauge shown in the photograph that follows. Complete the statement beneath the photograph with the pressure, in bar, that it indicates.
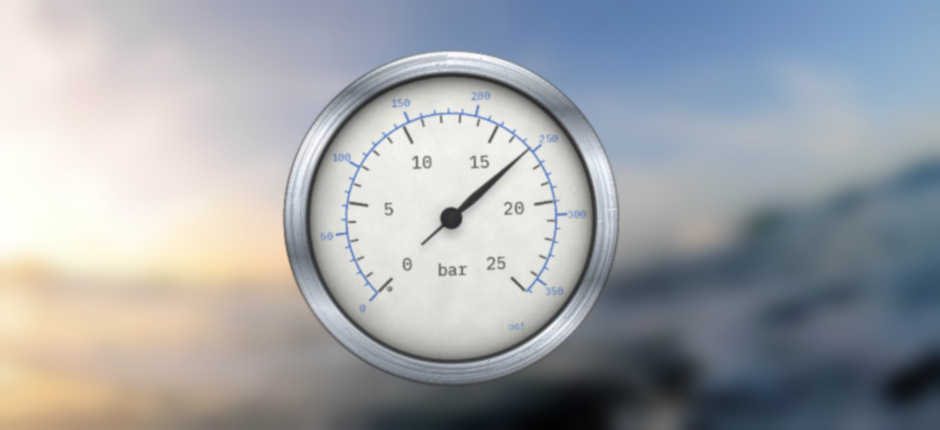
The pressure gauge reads 17 bar
